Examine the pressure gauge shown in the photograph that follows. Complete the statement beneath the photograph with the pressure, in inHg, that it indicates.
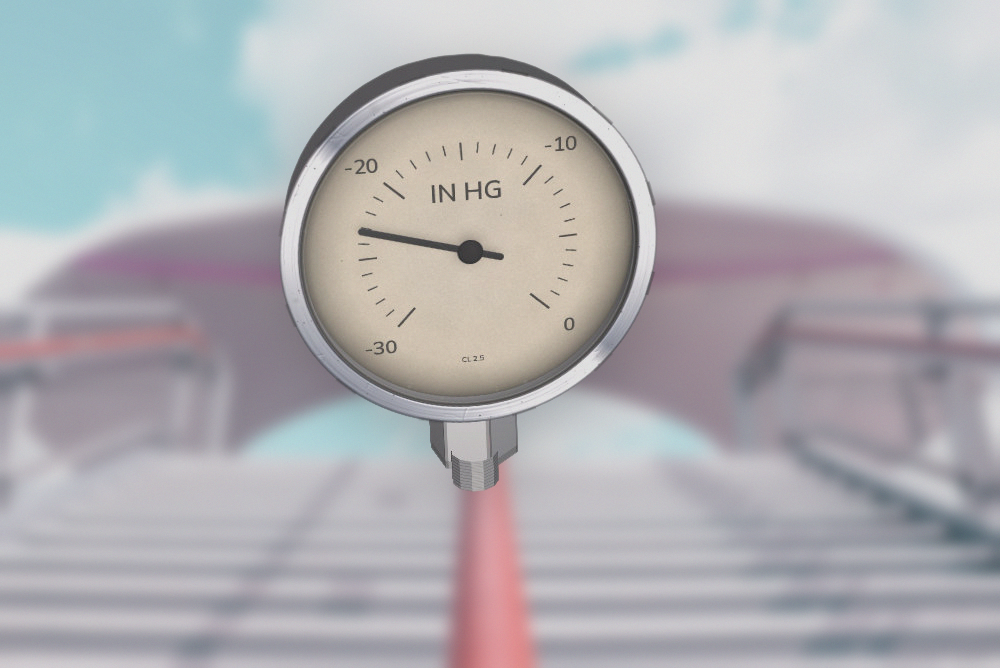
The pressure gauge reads -23 inHg
